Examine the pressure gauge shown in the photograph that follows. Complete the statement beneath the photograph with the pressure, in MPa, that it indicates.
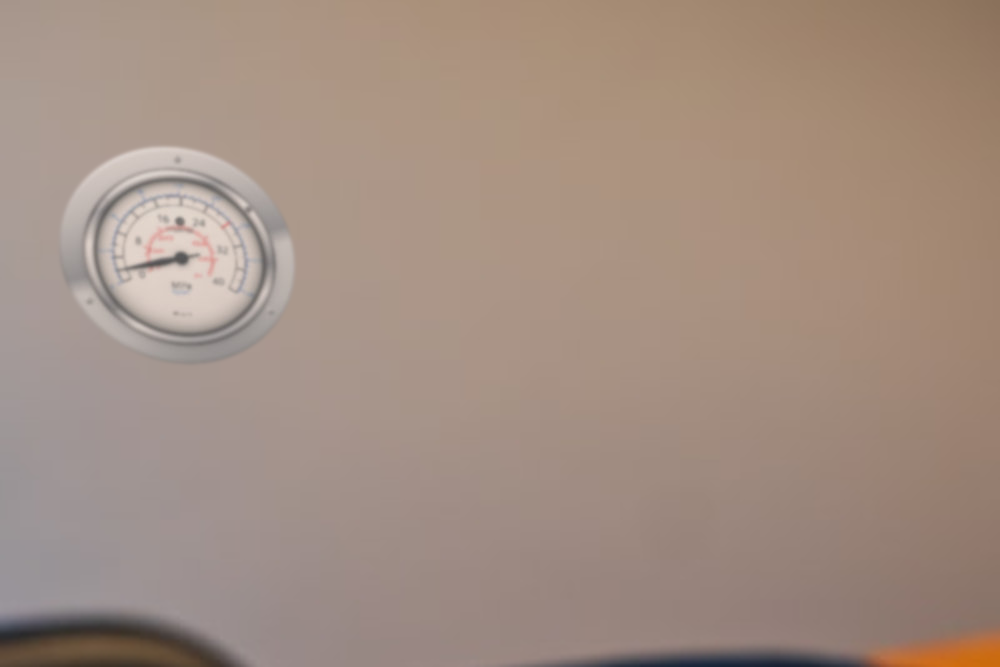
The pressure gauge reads 2 MPa
